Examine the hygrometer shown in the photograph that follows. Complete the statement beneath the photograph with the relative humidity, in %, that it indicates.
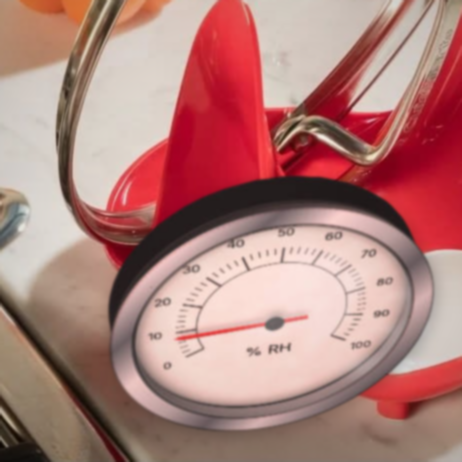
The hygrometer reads 10 %
